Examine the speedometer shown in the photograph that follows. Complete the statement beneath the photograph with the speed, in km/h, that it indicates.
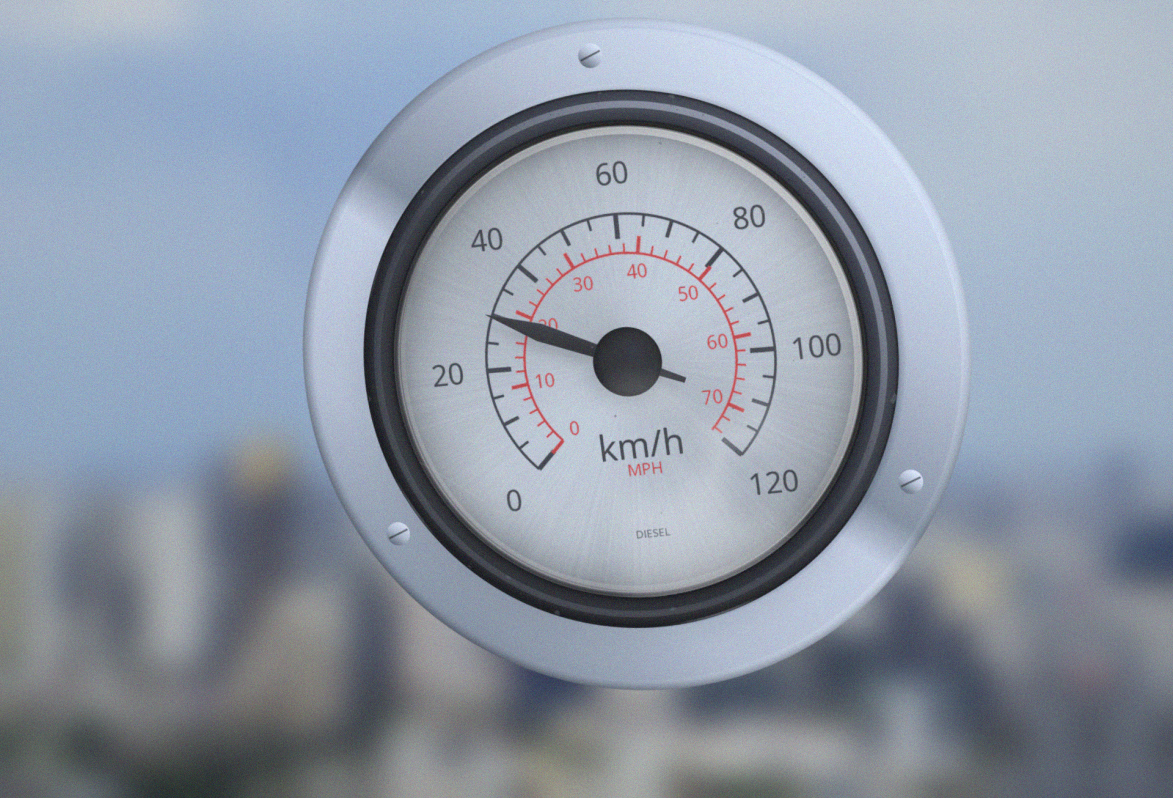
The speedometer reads 30 km/h
